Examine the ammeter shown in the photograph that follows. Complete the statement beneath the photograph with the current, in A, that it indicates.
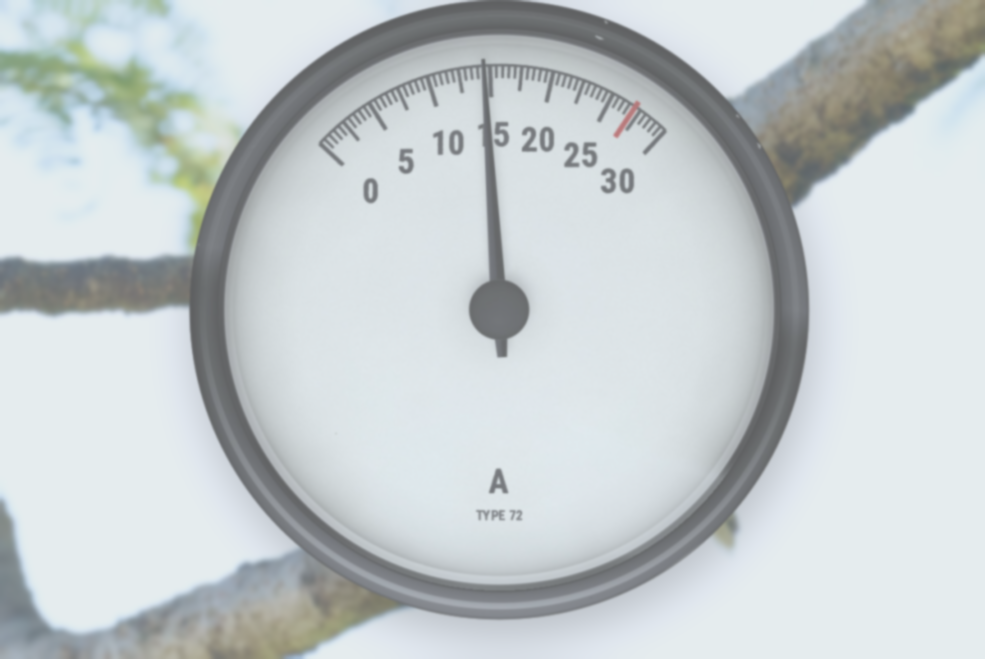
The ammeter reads 14.5 A
